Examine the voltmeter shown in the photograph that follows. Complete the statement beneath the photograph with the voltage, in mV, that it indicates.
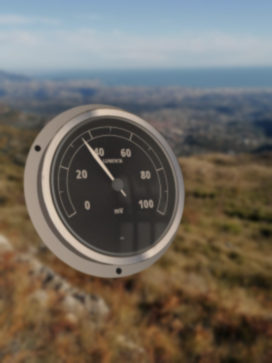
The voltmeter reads 35 mV
